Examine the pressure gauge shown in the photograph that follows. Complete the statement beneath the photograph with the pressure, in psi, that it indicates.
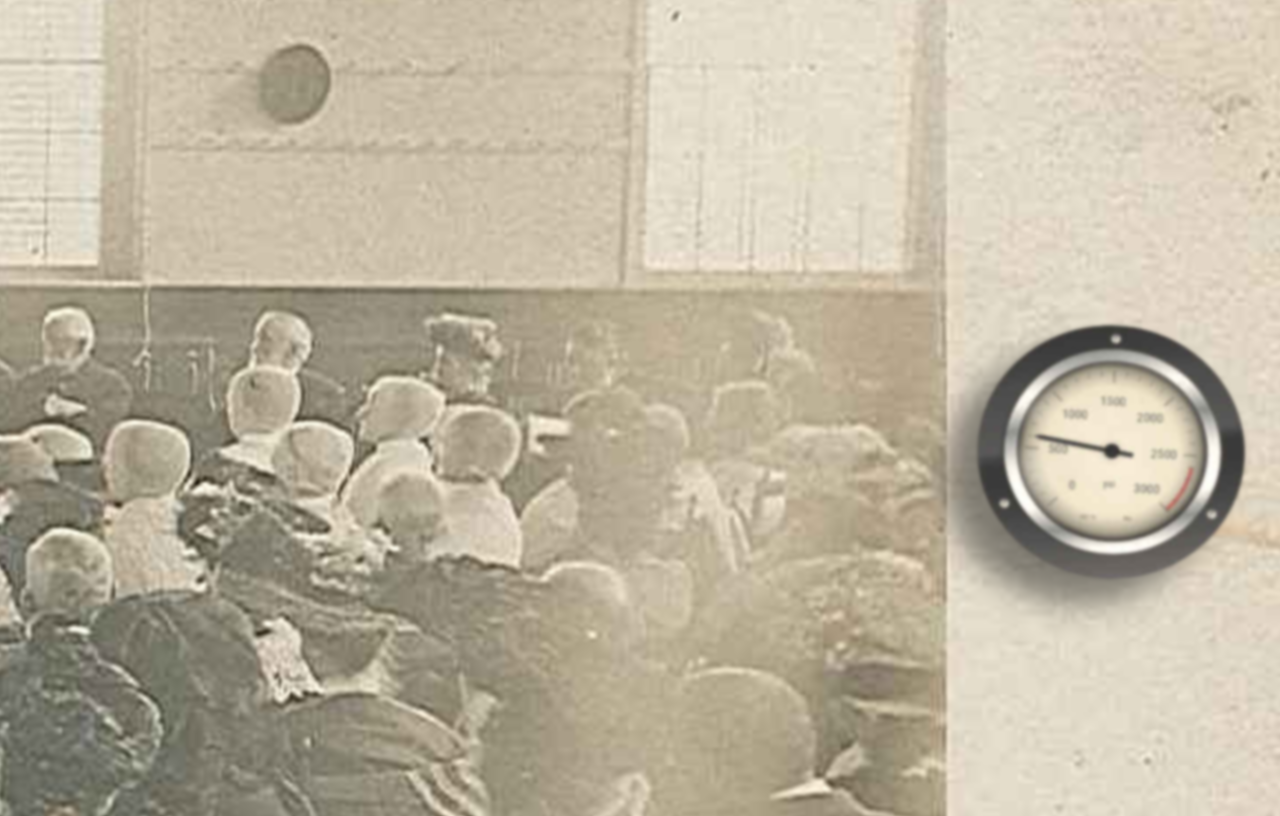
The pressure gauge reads 600 psi
